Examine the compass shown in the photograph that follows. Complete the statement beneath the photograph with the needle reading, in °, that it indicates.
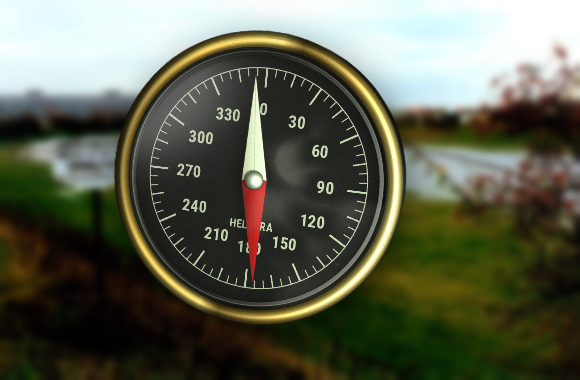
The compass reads 175 °
